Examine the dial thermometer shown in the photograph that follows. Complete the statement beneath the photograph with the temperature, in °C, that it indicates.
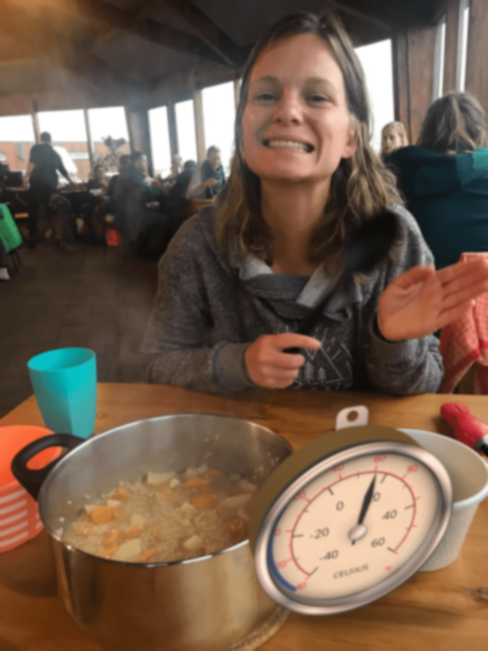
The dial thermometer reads 15 °C
